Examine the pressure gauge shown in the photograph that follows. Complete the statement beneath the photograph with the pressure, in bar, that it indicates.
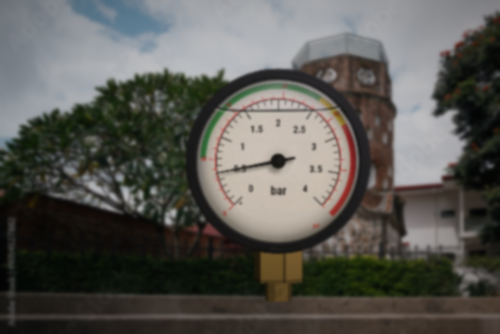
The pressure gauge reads 0.5 bar
